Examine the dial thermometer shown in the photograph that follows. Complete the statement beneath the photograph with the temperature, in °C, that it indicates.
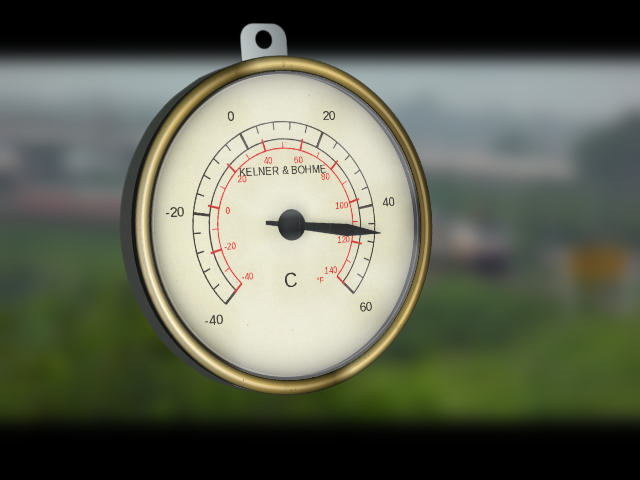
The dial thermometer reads 46 °C
